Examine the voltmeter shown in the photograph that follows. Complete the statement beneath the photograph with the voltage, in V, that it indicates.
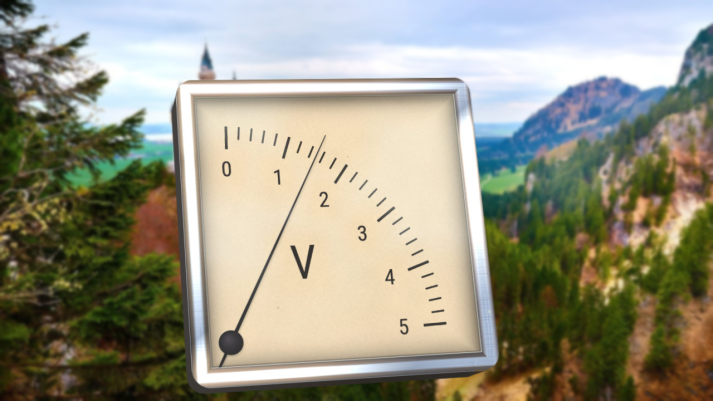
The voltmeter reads 1.5 V
